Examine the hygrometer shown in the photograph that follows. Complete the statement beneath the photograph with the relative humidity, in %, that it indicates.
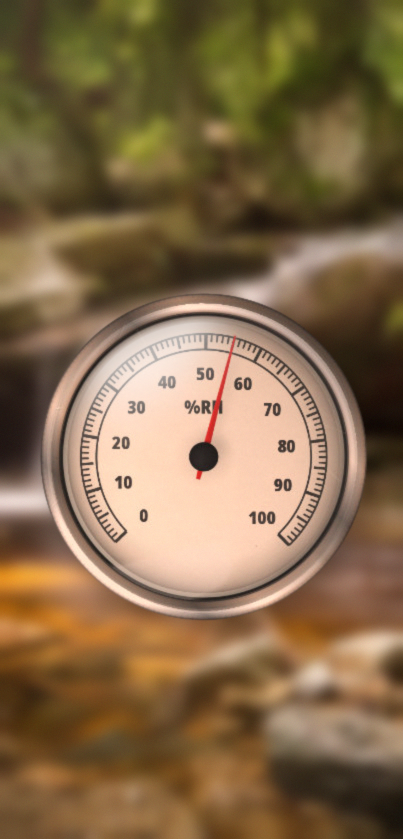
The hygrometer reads 55 %
